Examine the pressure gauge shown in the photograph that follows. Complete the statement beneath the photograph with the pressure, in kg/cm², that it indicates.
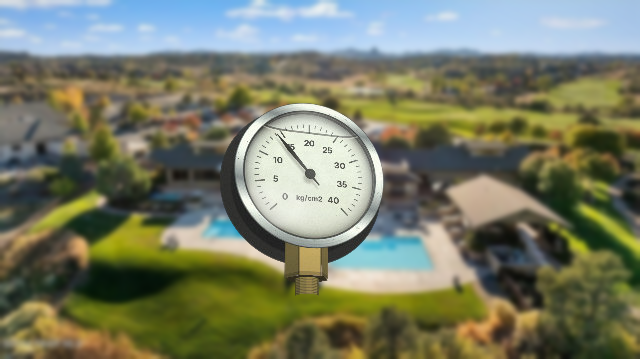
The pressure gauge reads 14 kg/cm²
